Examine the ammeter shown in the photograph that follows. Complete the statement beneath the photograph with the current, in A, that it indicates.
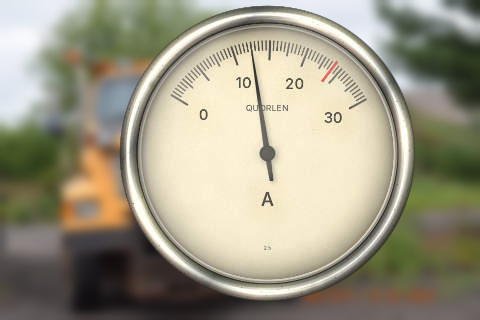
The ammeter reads 12.5 A
